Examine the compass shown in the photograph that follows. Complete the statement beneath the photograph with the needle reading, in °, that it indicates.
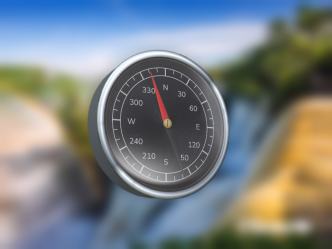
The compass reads 340 °
